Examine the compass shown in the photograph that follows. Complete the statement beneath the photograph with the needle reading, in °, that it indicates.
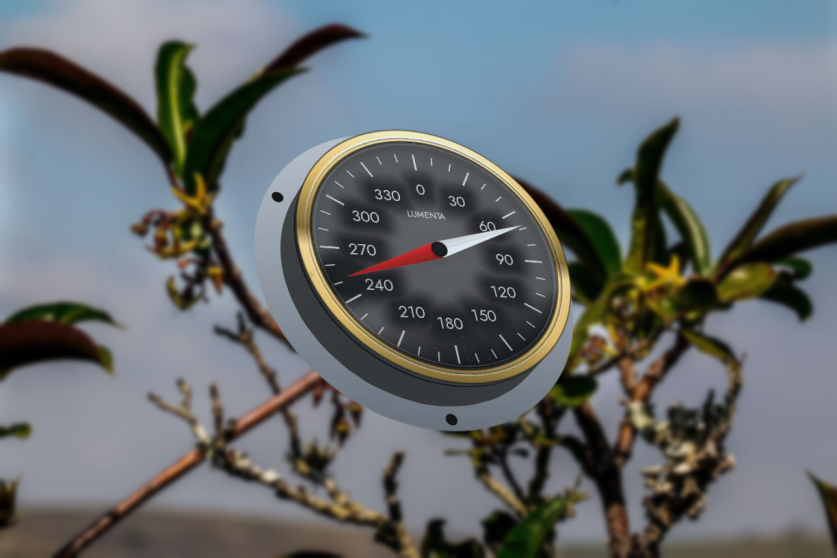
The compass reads 250 °
